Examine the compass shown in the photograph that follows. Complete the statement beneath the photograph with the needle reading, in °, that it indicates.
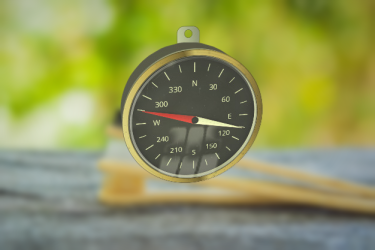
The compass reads 285 °
